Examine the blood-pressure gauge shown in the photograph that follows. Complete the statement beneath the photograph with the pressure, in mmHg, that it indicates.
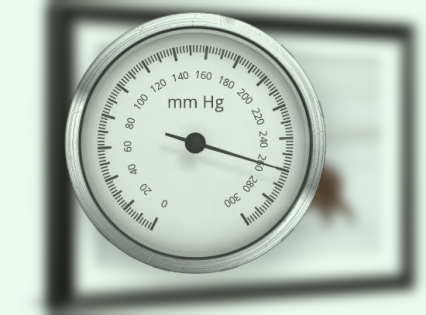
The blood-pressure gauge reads 260 mmHg
